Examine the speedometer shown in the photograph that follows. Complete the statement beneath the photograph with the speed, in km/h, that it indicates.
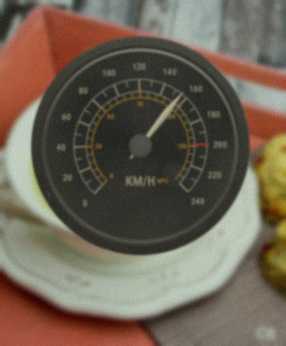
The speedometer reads 155 km/h
